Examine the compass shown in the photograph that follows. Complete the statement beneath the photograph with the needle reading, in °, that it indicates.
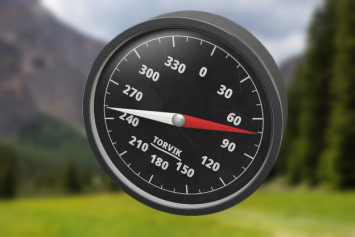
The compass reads 70 °
